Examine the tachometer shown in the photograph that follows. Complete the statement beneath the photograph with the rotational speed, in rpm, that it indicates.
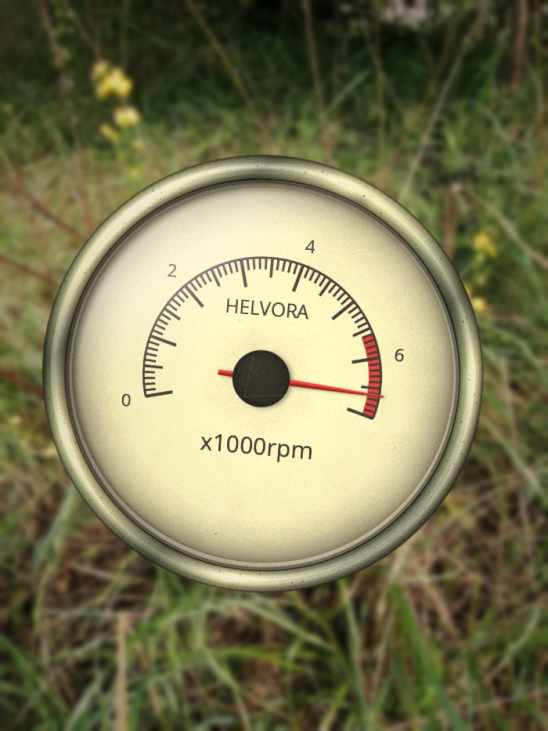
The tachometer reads 6600 rpm
